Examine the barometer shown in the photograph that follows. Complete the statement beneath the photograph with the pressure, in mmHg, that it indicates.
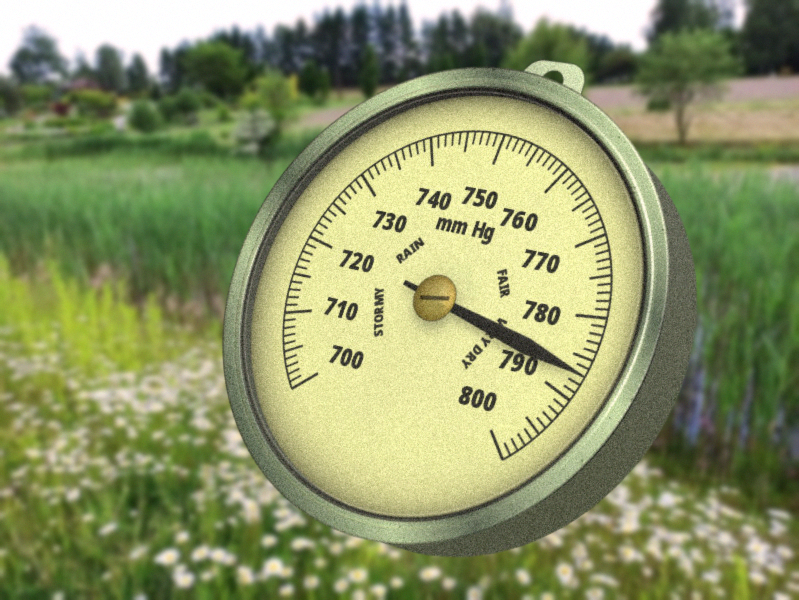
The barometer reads 787 mmHg
